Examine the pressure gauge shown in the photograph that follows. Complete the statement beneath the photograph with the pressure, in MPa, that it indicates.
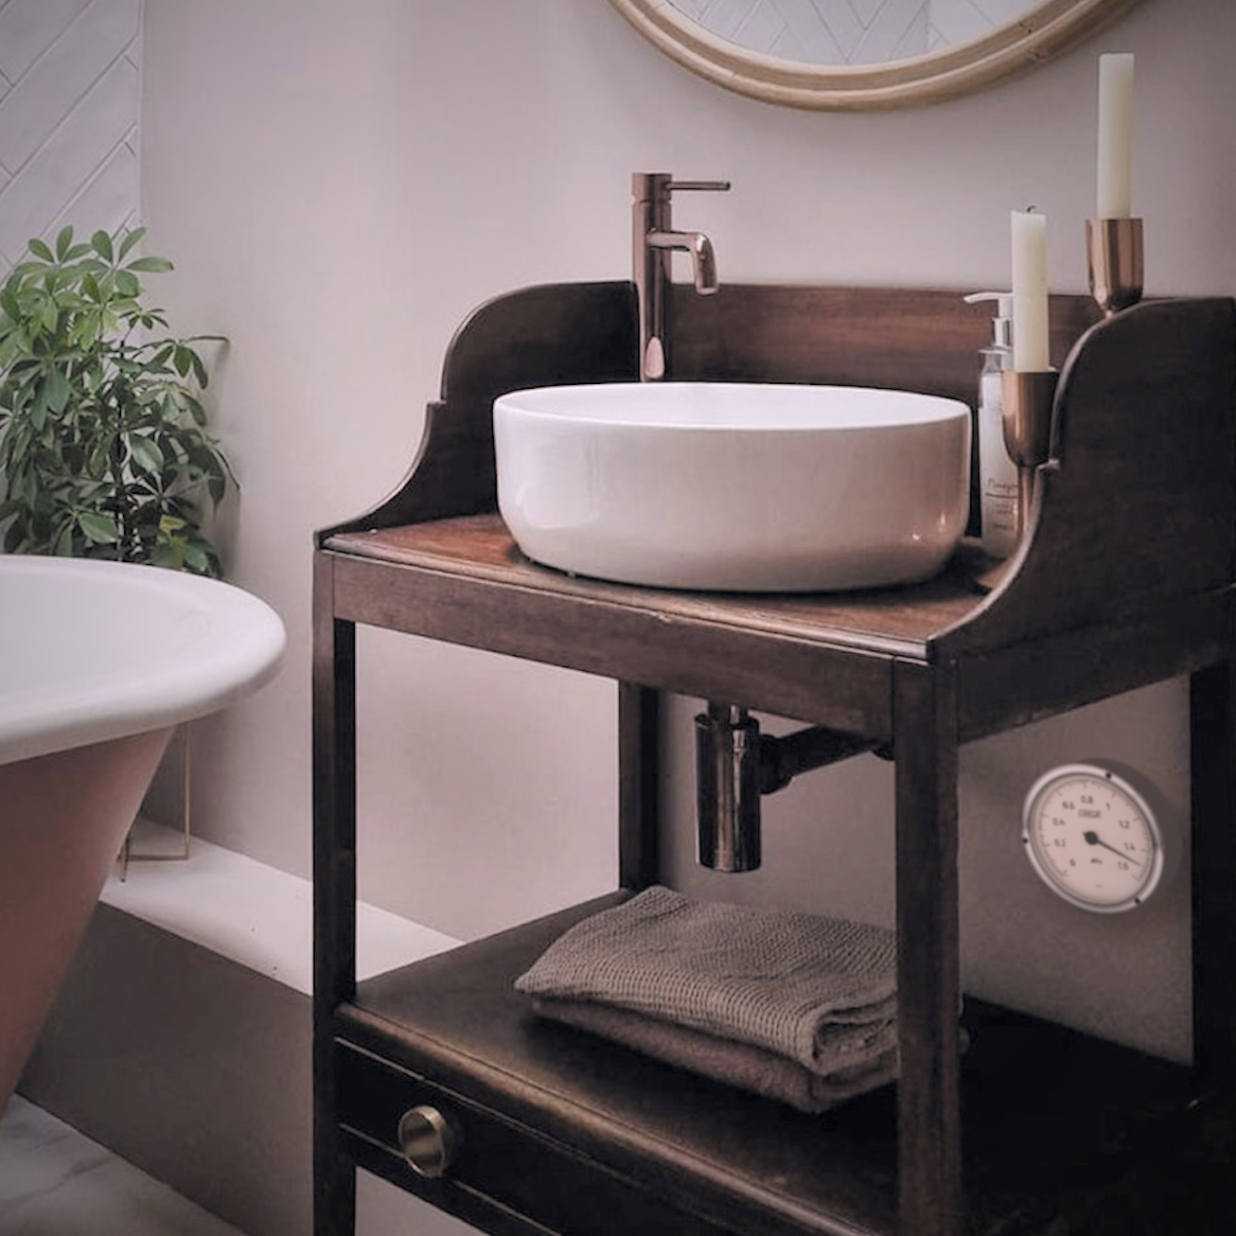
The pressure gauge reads 1.5 MPa
